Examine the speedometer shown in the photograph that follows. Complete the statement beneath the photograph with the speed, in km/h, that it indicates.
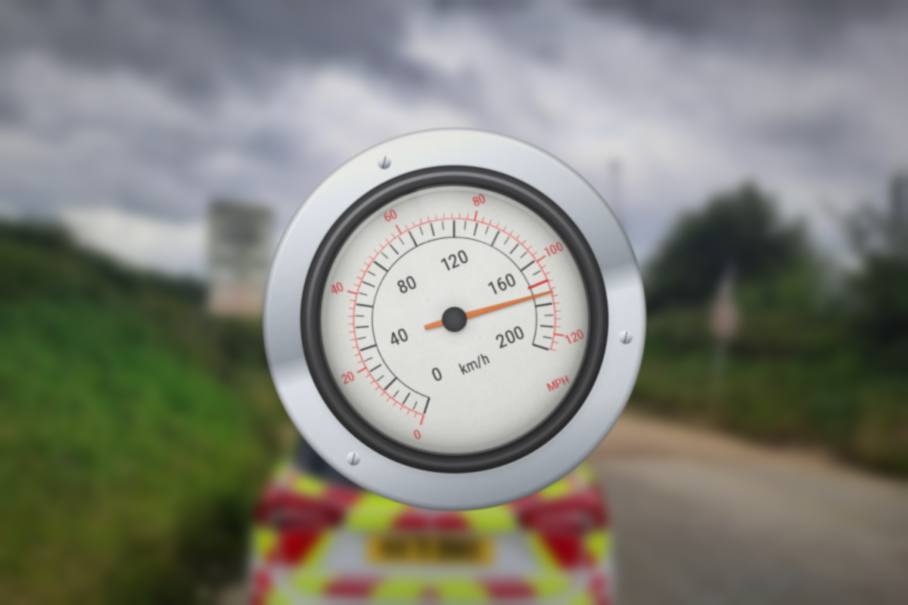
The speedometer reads 175 km/h
